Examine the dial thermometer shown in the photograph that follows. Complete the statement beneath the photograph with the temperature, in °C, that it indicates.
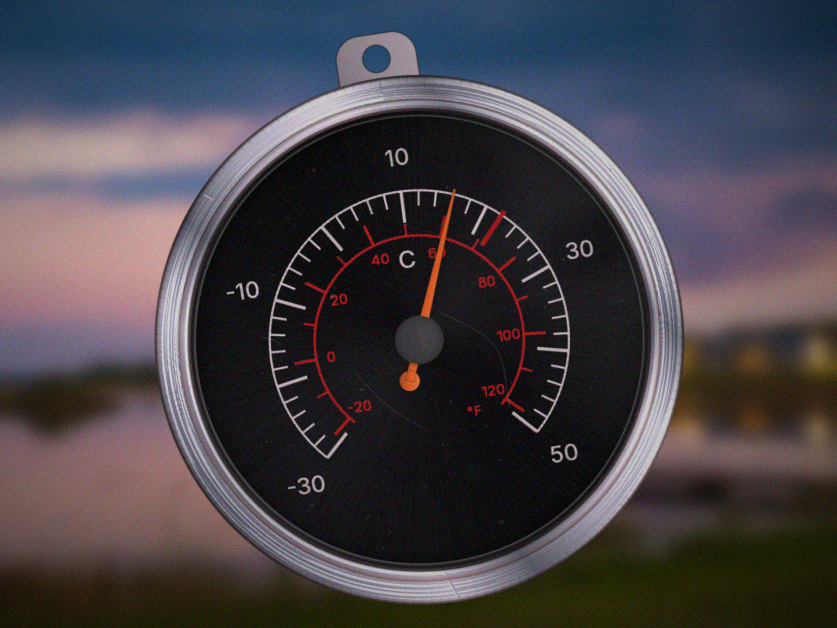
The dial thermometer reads 16 °C
